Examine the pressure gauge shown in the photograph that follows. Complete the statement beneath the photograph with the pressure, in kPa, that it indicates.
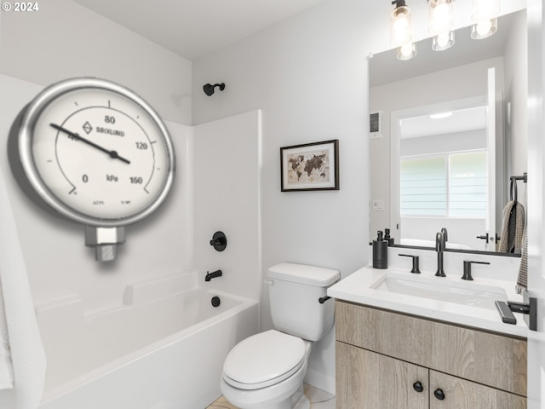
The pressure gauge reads 40 kPa
